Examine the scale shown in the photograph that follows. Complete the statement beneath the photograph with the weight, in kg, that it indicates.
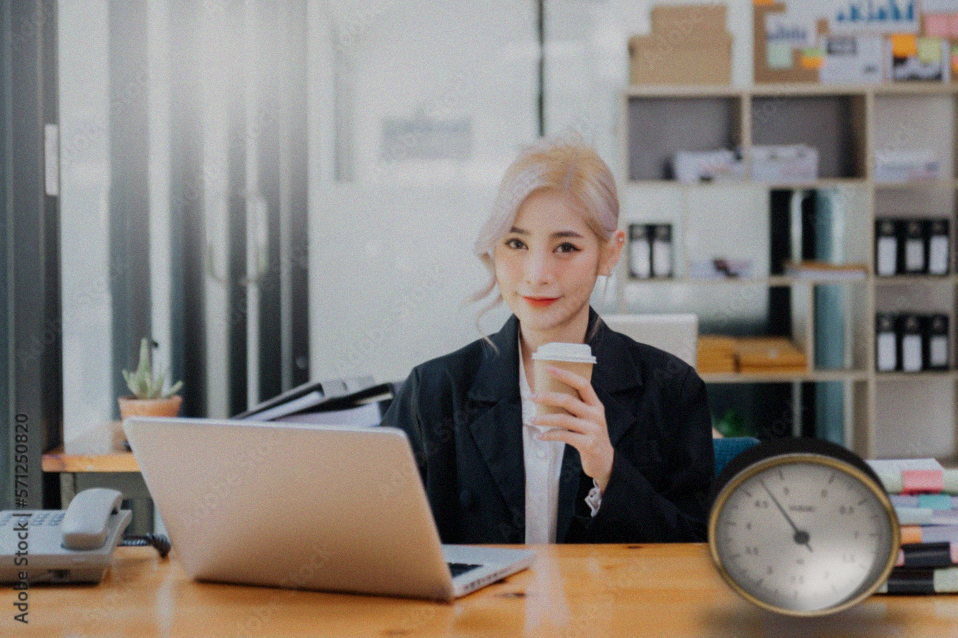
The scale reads 4.75 kg
